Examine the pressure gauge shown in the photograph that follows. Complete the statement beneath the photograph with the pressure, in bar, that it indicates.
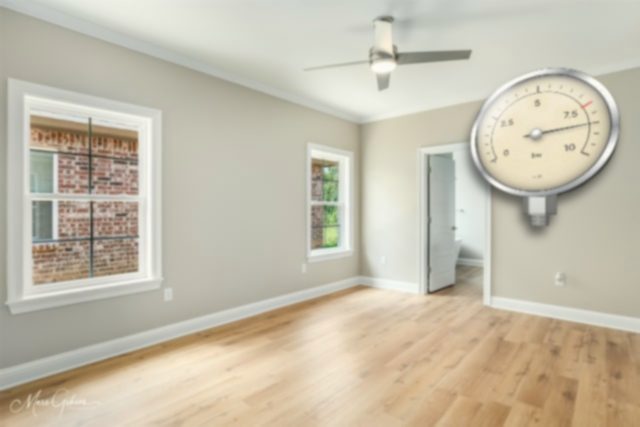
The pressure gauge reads 8.5 bar
